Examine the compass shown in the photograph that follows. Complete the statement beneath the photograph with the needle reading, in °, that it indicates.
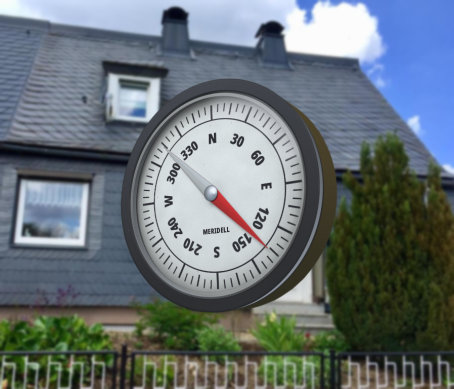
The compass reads 135 °
